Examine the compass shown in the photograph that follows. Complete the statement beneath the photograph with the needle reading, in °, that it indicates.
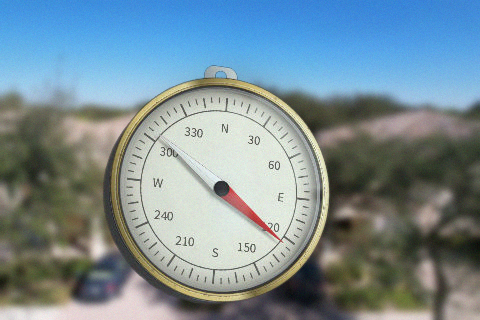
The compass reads 125 °
